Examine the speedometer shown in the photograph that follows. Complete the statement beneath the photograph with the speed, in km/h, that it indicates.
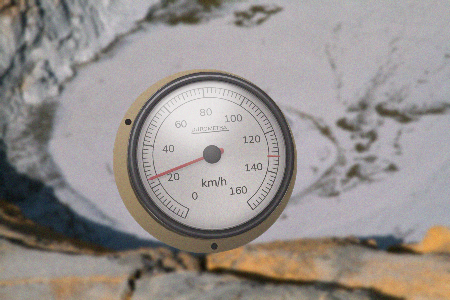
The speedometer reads 24 km/h
